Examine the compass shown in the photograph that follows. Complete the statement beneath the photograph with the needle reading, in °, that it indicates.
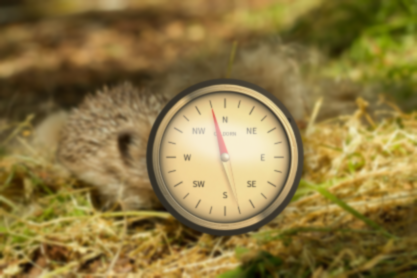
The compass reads 345 °
